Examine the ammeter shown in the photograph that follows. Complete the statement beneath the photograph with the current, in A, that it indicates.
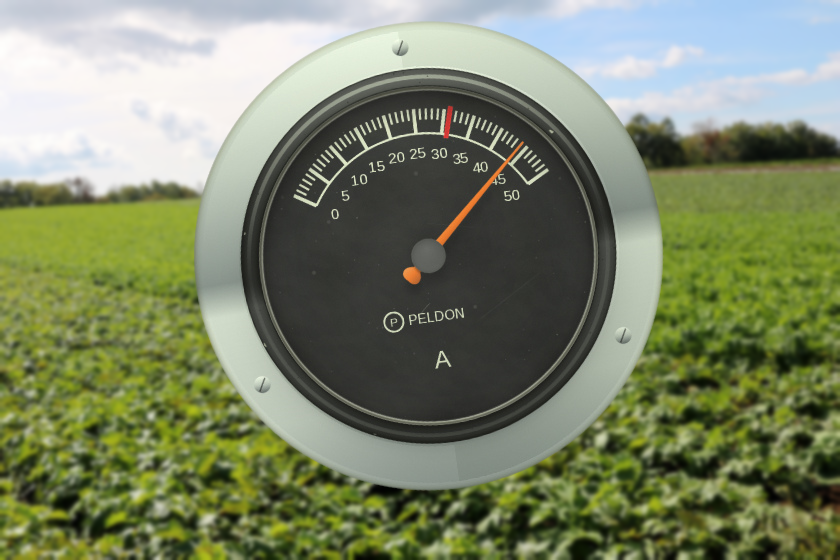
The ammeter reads 44 A
